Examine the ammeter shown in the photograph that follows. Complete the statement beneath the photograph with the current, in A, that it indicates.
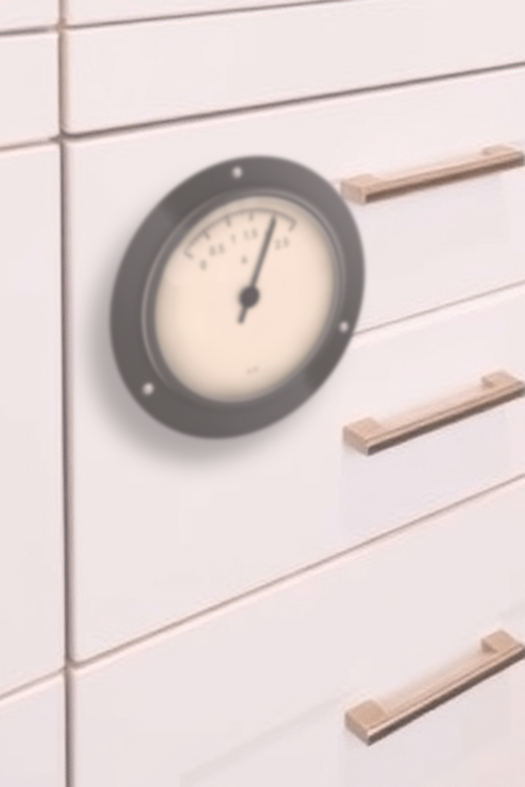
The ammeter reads 2 A
